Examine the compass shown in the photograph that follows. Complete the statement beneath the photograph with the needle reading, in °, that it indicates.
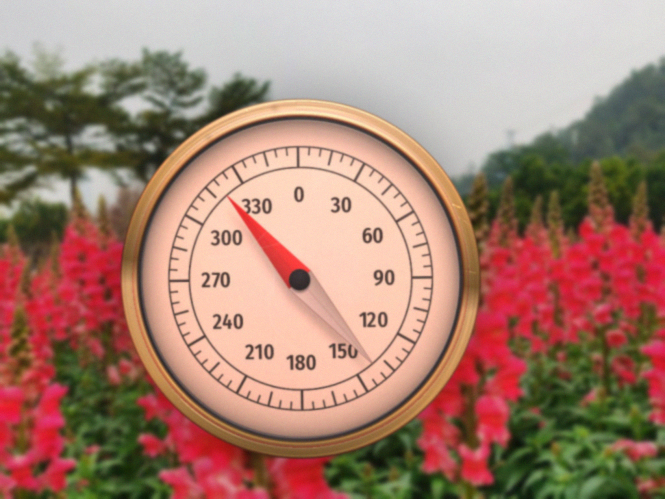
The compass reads 320 °
